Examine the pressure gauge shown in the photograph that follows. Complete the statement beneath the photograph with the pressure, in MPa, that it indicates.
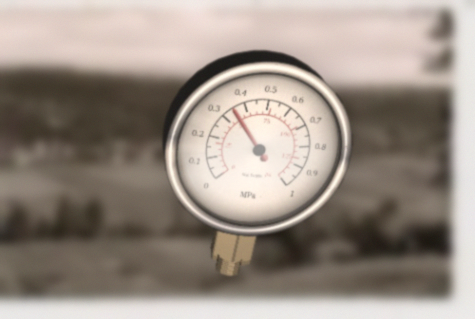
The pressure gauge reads 0.35 MPa
